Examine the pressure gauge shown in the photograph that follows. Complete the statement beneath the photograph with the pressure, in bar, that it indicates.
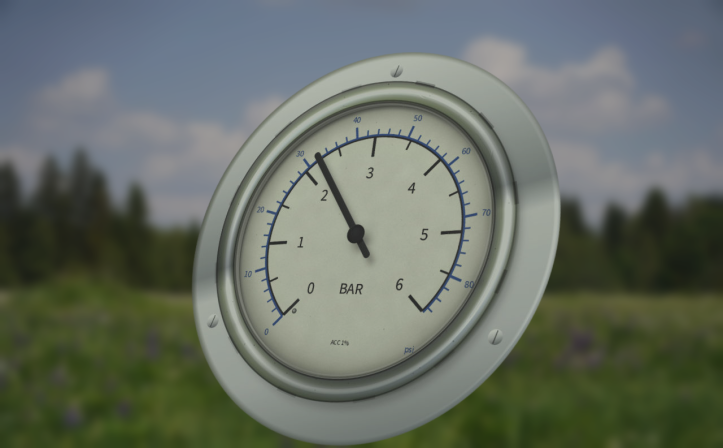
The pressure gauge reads 2.25 bar
